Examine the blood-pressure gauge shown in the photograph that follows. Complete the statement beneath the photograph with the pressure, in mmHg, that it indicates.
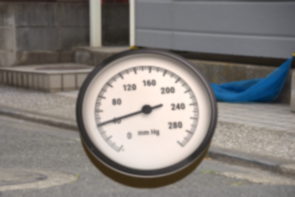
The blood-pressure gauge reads 40 mmHg
